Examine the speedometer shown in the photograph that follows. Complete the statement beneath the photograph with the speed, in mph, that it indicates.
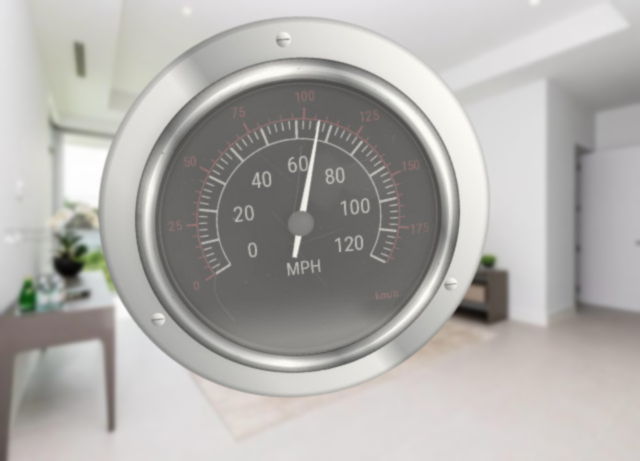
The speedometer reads 66 mph
